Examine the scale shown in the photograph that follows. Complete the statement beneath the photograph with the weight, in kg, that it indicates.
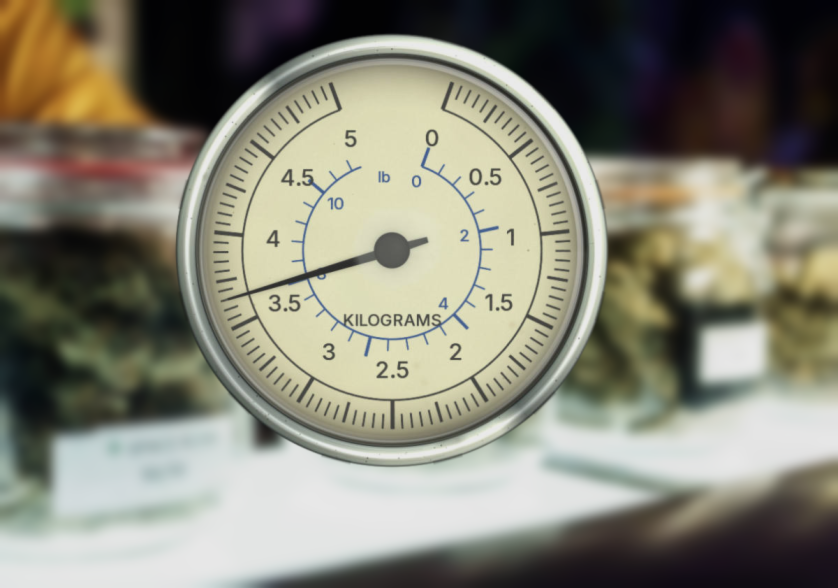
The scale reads 3.65 kg
